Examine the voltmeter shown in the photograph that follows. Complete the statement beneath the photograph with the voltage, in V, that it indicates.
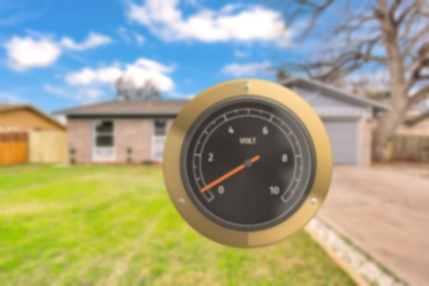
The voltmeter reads 0.5 V
